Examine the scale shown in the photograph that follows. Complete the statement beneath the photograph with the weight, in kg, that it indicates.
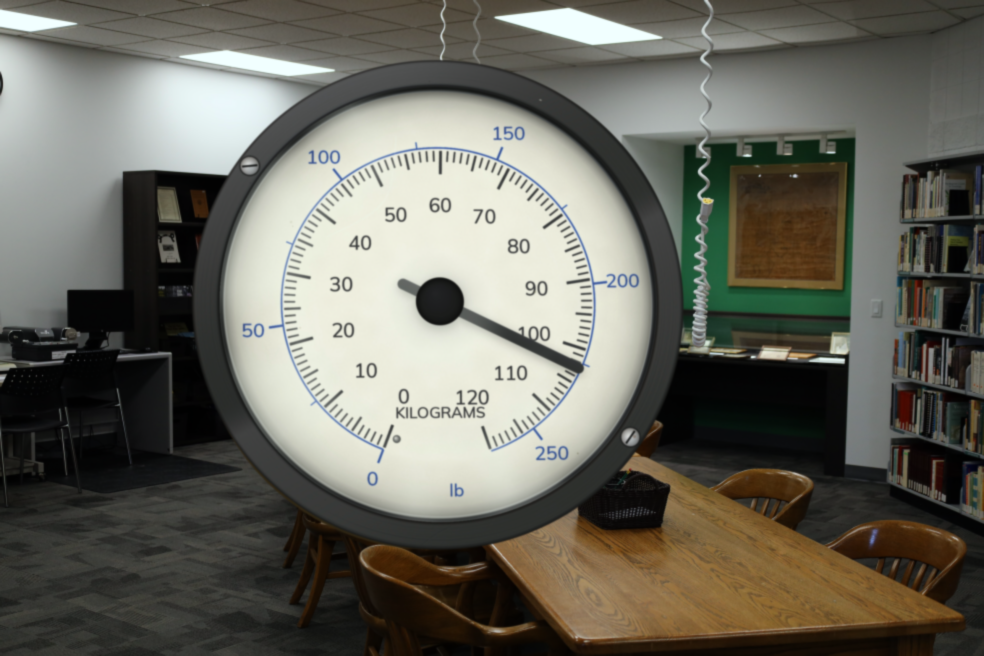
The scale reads 103 kg
